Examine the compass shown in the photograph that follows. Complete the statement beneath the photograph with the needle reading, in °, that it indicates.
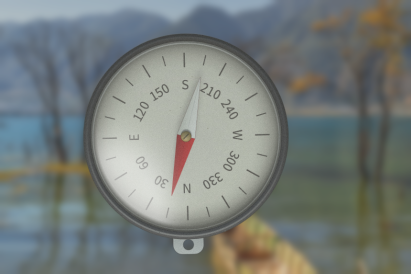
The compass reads 15 °
